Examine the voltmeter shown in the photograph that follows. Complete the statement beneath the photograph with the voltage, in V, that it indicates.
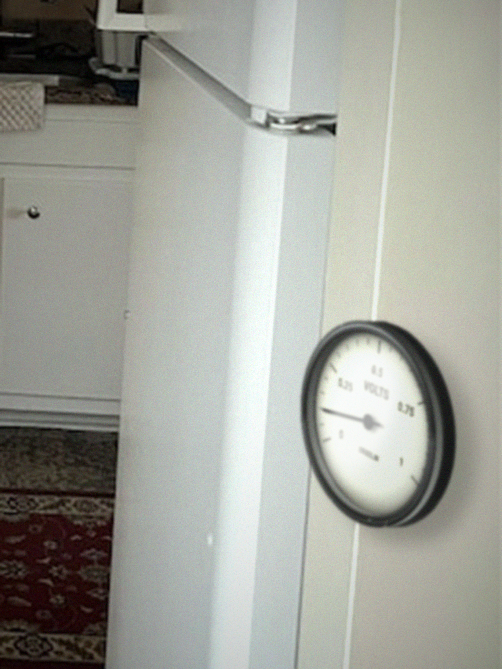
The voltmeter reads 0.1 V
